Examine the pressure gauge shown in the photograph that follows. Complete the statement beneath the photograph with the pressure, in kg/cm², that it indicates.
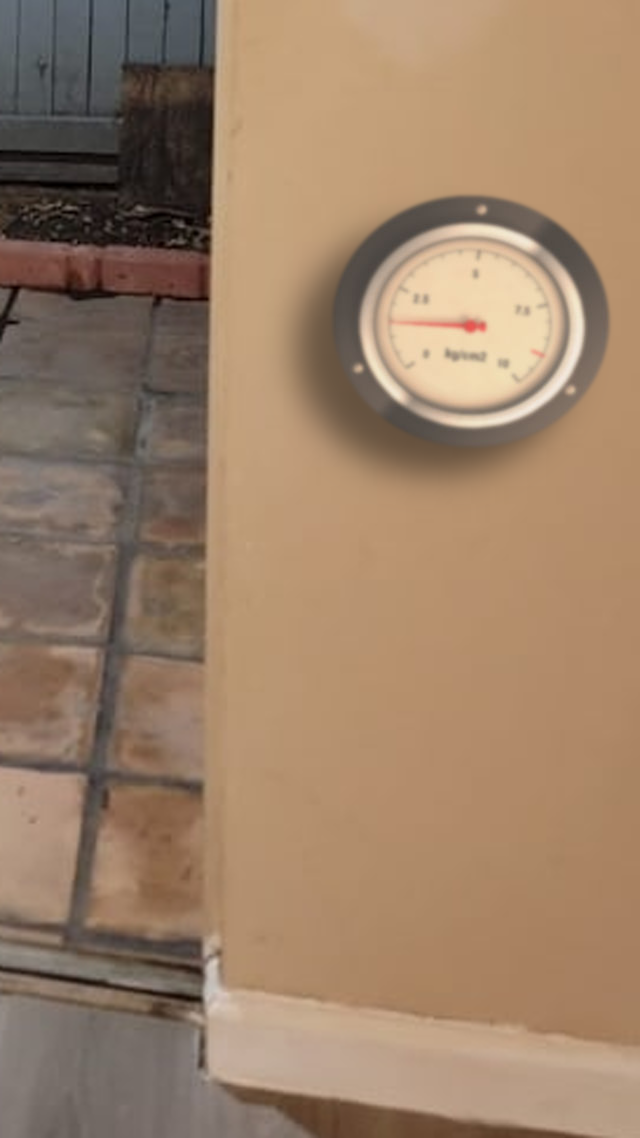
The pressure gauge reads 1.5 kg/cm²
